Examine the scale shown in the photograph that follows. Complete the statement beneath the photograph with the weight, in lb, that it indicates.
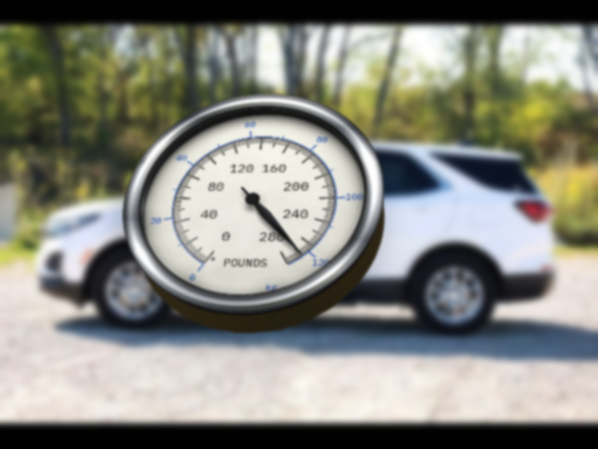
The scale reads 270 lb
